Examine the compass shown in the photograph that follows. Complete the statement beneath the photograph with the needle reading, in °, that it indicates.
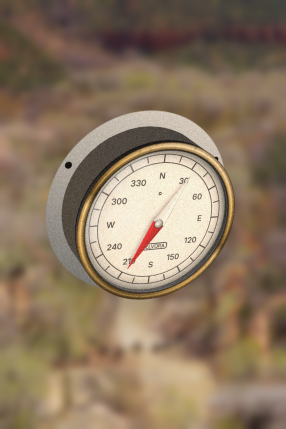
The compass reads 210 °
